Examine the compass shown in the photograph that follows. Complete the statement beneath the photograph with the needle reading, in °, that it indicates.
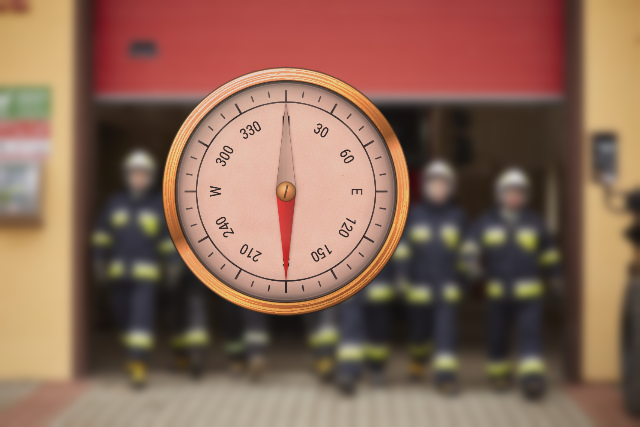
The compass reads 180 °
